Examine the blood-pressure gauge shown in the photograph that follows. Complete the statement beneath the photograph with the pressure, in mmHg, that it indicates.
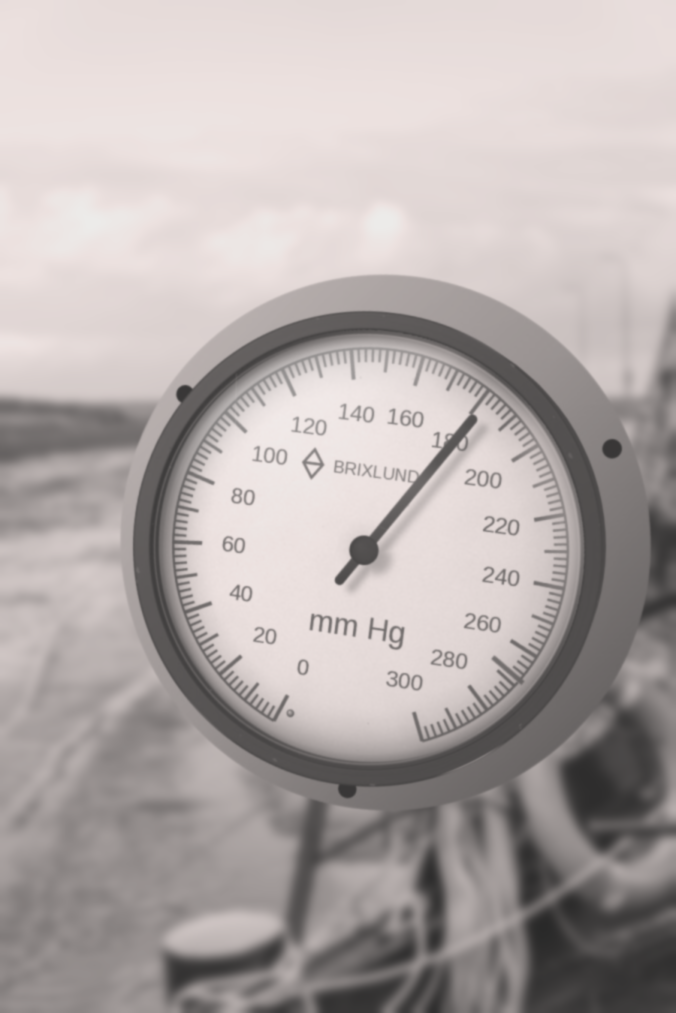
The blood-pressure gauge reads 182 mmHg
